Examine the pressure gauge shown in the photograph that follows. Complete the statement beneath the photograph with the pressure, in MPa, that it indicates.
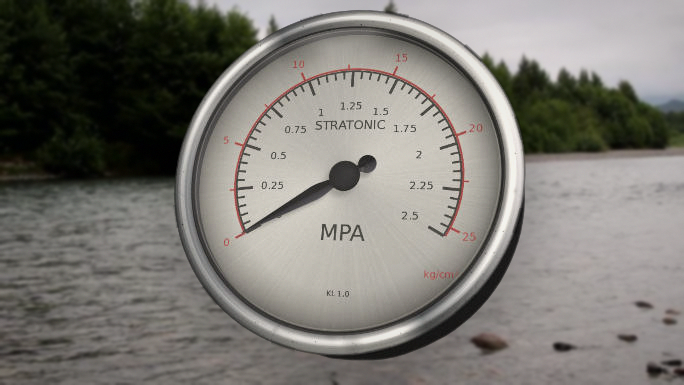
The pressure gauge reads 0 MPa
